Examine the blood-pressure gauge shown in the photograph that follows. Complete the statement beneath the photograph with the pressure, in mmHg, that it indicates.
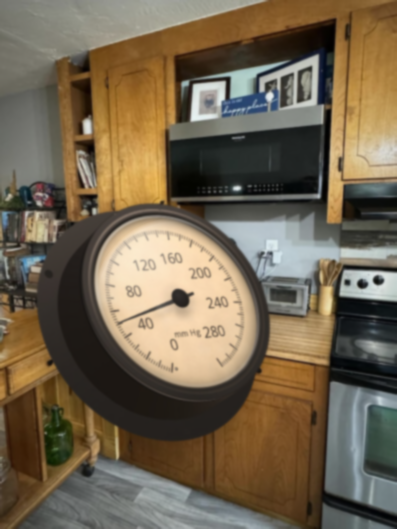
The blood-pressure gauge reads 50 mmHg
